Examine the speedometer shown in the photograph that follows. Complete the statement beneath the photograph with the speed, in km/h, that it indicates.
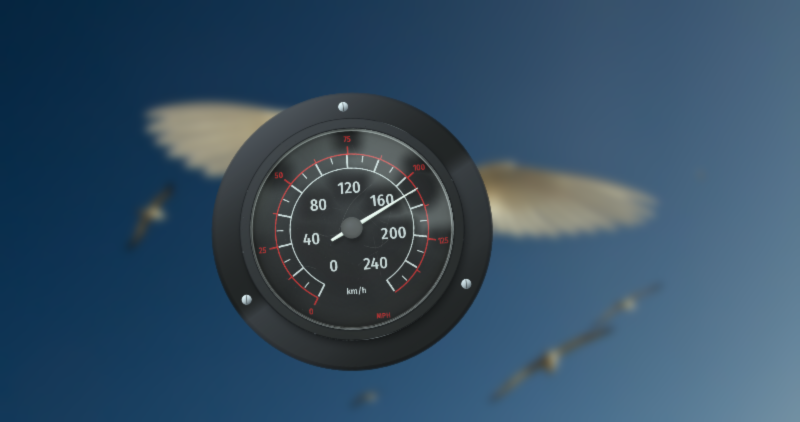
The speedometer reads 170 km/h
